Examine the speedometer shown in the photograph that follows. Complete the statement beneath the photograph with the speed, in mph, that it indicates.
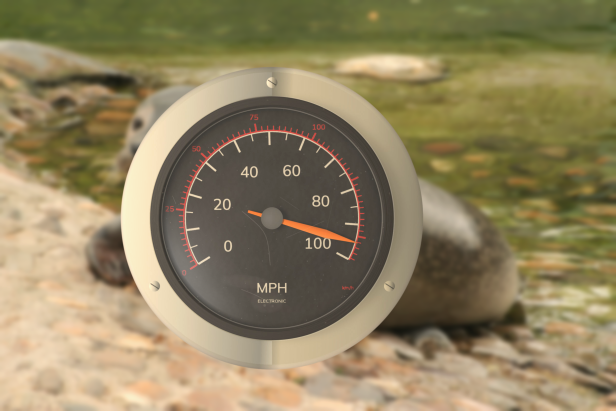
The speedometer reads 95 mph
